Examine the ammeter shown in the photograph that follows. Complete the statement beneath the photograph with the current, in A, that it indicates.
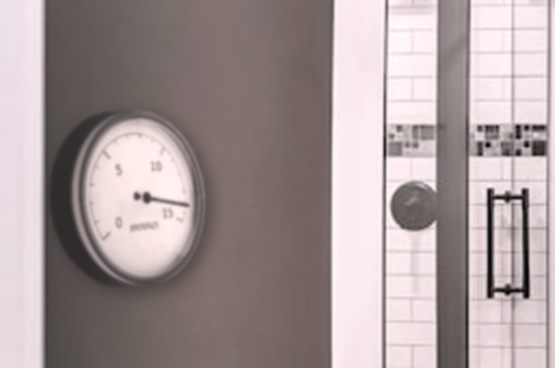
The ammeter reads 14 A
